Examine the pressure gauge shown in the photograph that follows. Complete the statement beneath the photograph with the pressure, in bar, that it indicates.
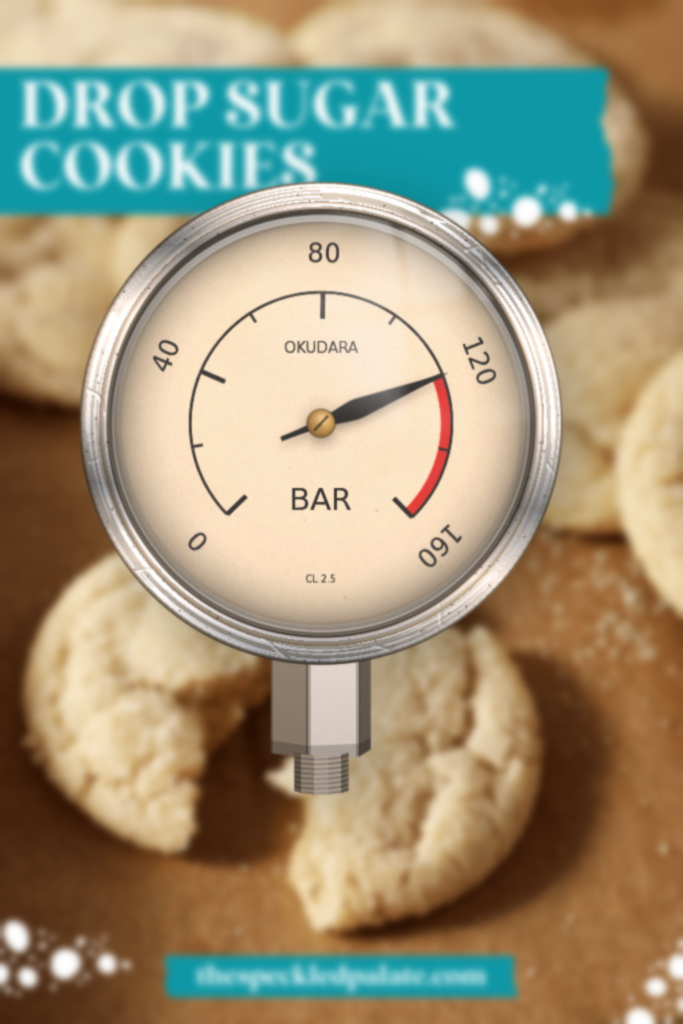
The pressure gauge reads 120 bar
